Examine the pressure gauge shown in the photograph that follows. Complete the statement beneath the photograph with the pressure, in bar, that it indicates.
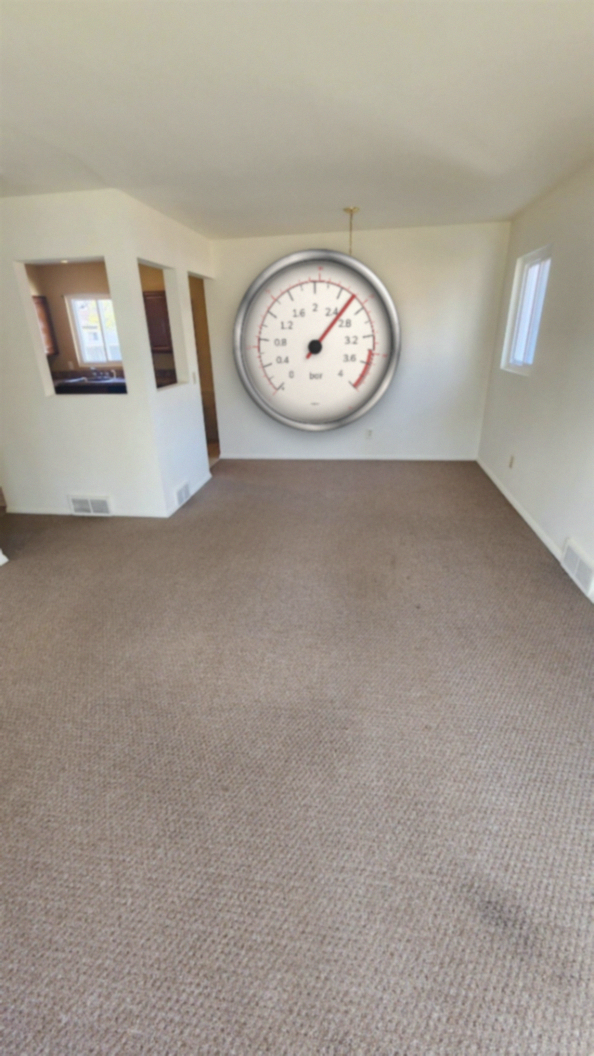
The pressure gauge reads 2.6 bar
